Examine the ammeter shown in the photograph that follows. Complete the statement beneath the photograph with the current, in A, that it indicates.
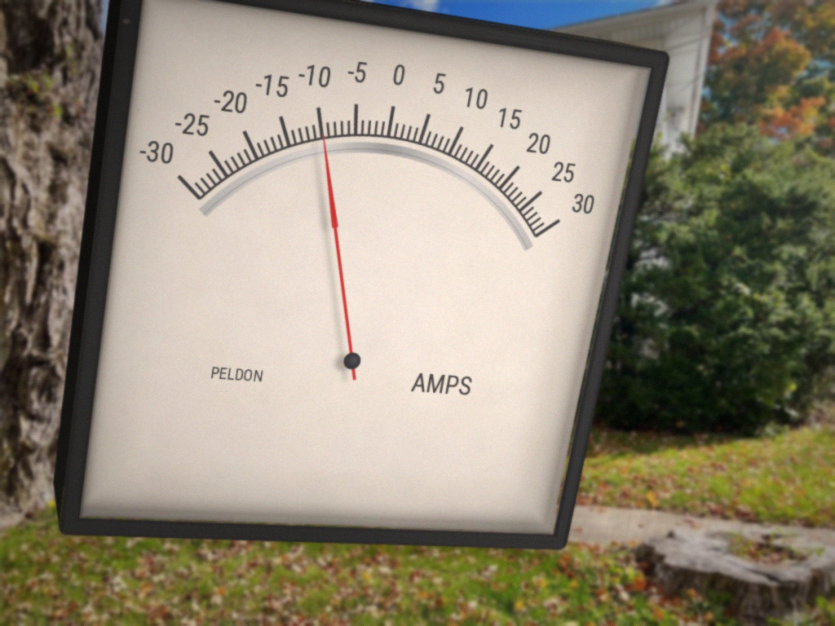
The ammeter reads -10 A
